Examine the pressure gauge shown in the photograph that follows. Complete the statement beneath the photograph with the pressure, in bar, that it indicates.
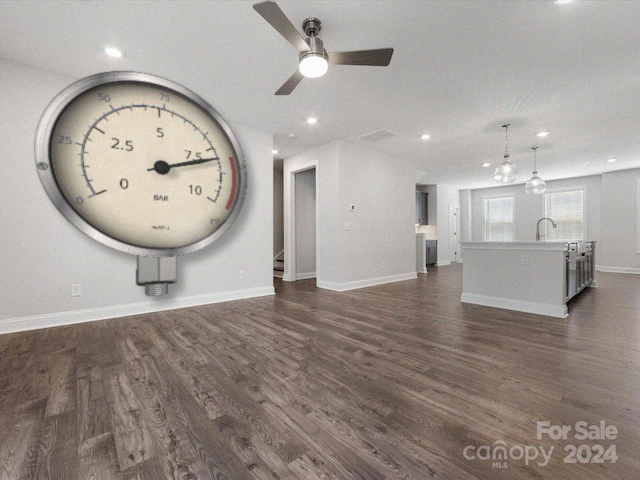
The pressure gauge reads 8 bar
